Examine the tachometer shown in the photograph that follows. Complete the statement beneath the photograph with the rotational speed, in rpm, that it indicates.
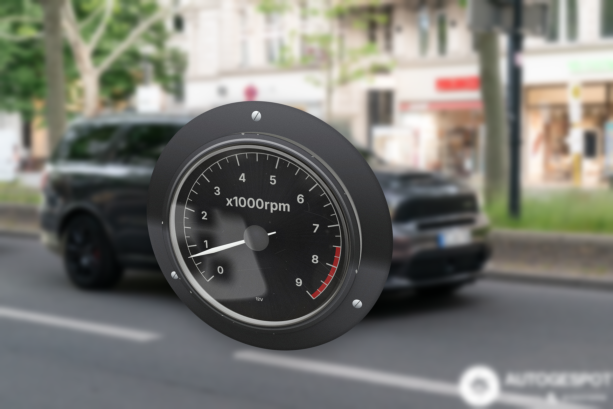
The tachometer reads 750 rpm
